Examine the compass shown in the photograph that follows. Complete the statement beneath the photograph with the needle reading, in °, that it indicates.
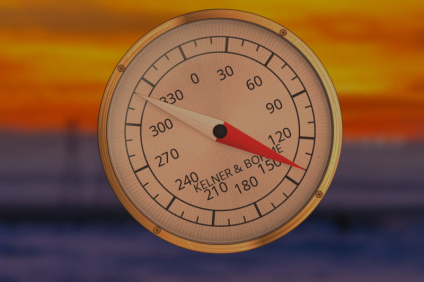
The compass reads 140 °
